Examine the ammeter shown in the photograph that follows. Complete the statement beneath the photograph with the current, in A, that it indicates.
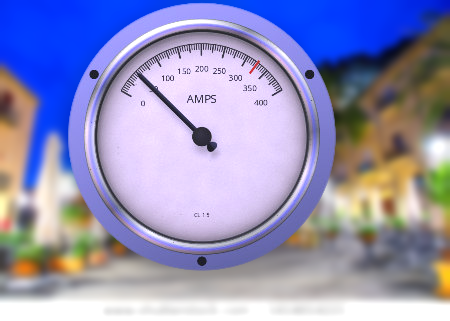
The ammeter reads 50 A
